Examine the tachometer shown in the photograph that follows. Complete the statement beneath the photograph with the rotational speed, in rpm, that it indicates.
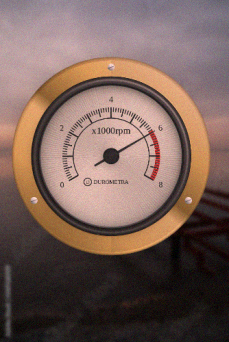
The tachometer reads 6000 rpm
